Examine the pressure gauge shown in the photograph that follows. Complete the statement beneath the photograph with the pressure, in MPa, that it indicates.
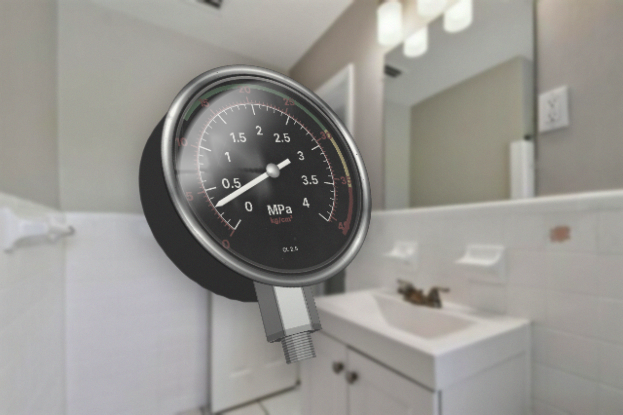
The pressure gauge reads 0.3 MPa
